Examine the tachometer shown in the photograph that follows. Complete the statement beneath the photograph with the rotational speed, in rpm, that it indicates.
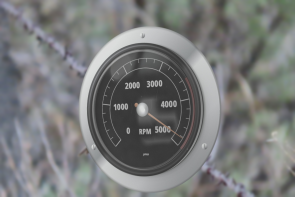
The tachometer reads 4800 rpm
